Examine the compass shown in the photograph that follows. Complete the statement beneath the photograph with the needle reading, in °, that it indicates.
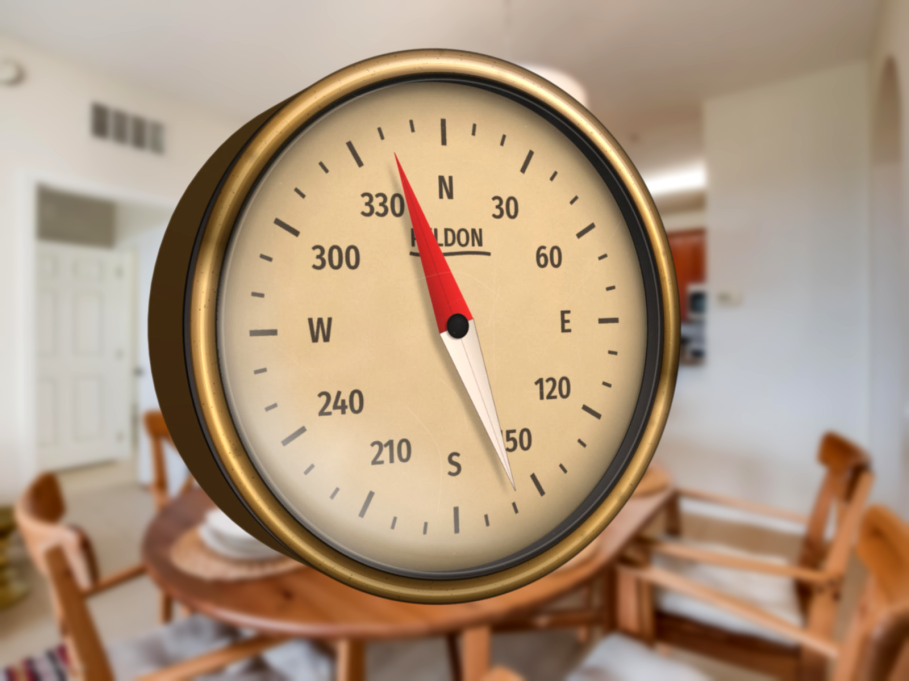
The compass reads 340 °
